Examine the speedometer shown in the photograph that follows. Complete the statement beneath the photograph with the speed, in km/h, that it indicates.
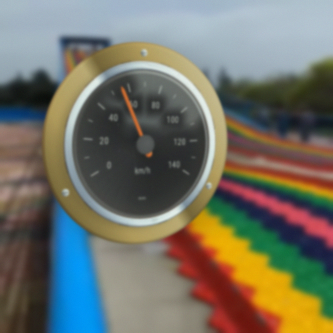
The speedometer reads 55 km/h
